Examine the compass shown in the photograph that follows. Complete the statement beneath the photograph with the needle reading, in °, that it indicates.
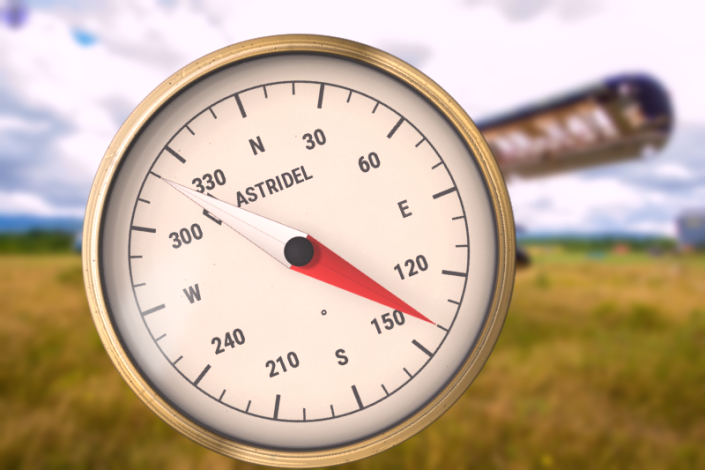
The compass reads 140 °
